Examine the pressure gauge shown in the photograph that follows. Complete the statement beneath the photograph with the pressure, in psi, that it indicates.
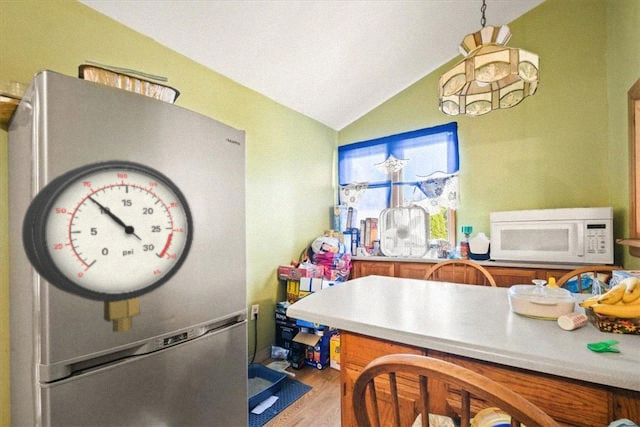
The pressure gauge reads 10 psi
